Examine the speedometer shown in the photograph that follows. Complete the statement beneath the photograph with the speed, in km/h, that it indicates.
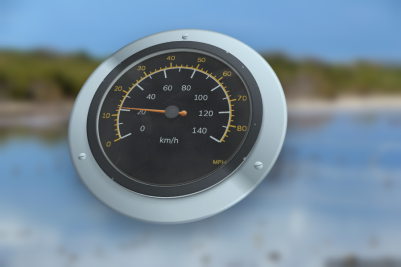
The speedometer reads 20 km/h
